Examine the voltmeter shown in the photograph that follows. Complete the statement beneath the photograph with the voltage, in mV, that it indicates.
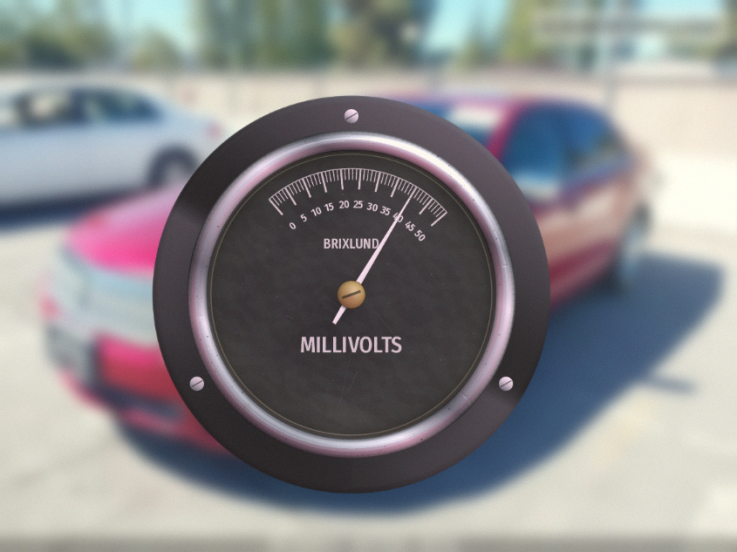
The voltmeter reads 40 mV
